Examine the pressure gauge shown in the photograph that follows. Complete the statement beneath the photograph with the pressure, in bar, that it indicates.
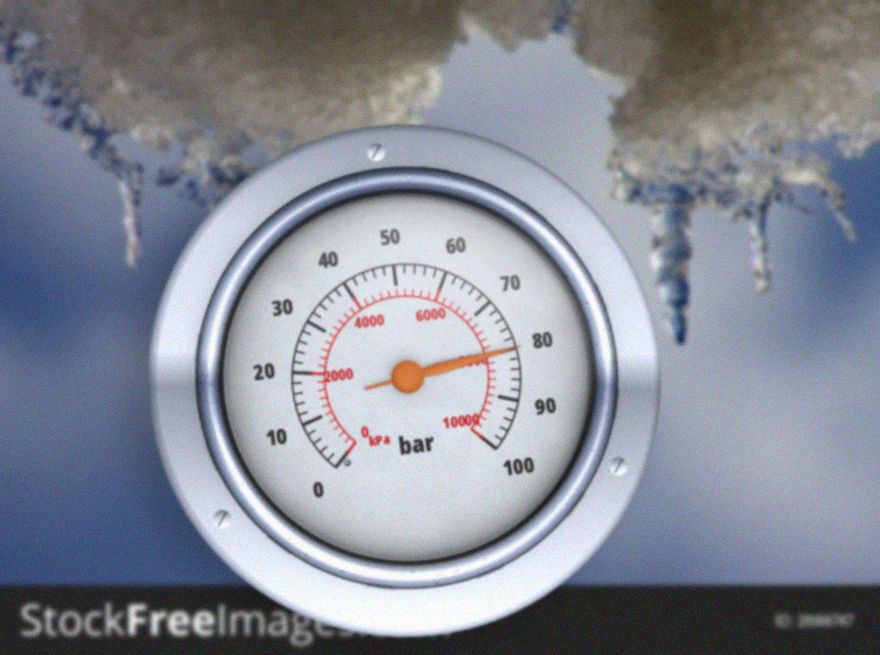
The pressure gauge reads 80 bar
